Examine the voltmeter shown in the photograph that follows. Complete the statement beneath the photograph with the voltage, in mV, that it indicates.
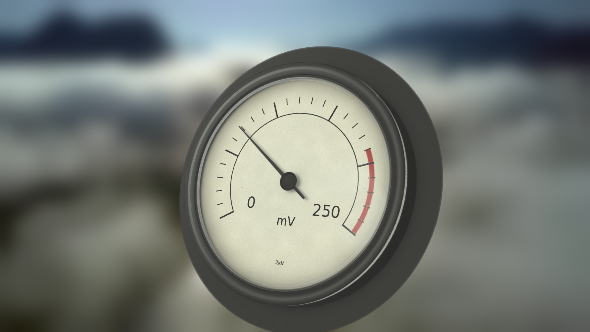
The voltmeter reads 70 mV
